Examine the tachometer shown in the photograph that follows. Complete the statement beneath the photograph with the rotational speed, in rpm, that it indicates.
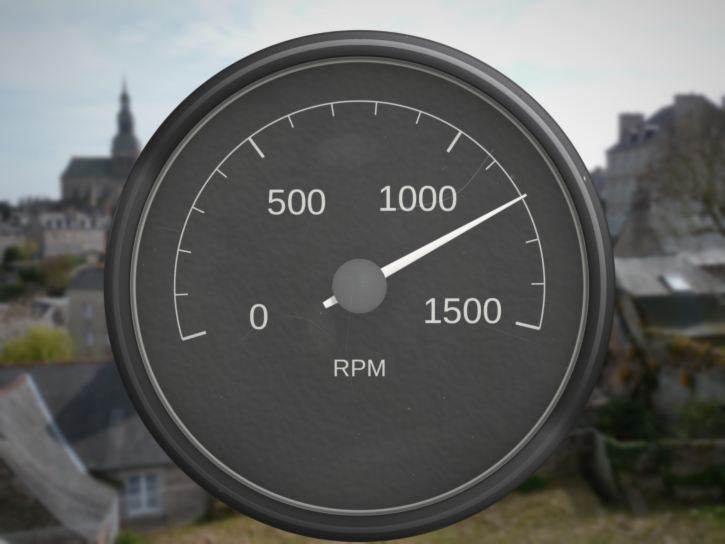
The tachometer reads 1200 rpm
